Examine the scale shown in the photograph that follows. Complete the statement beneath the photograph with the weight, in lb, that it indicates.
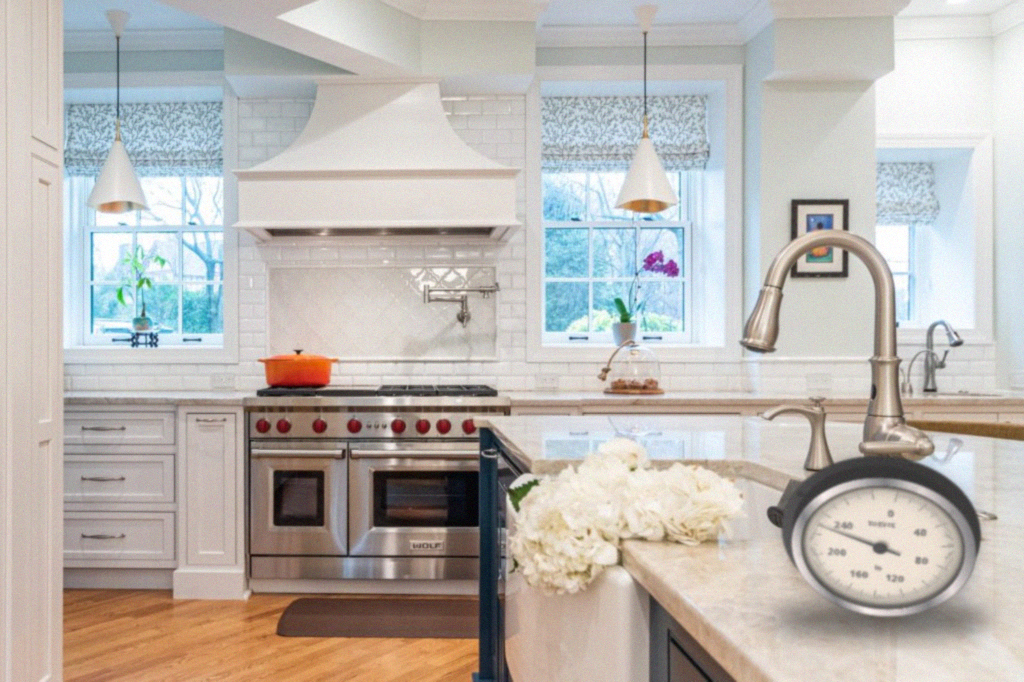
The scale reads 230 lb
